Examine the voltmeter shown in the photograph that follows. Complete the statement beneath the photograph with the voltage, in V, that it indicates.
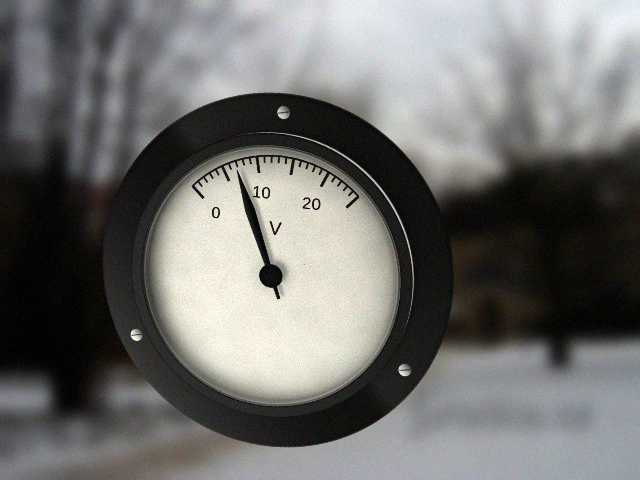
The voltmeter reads 7 V
